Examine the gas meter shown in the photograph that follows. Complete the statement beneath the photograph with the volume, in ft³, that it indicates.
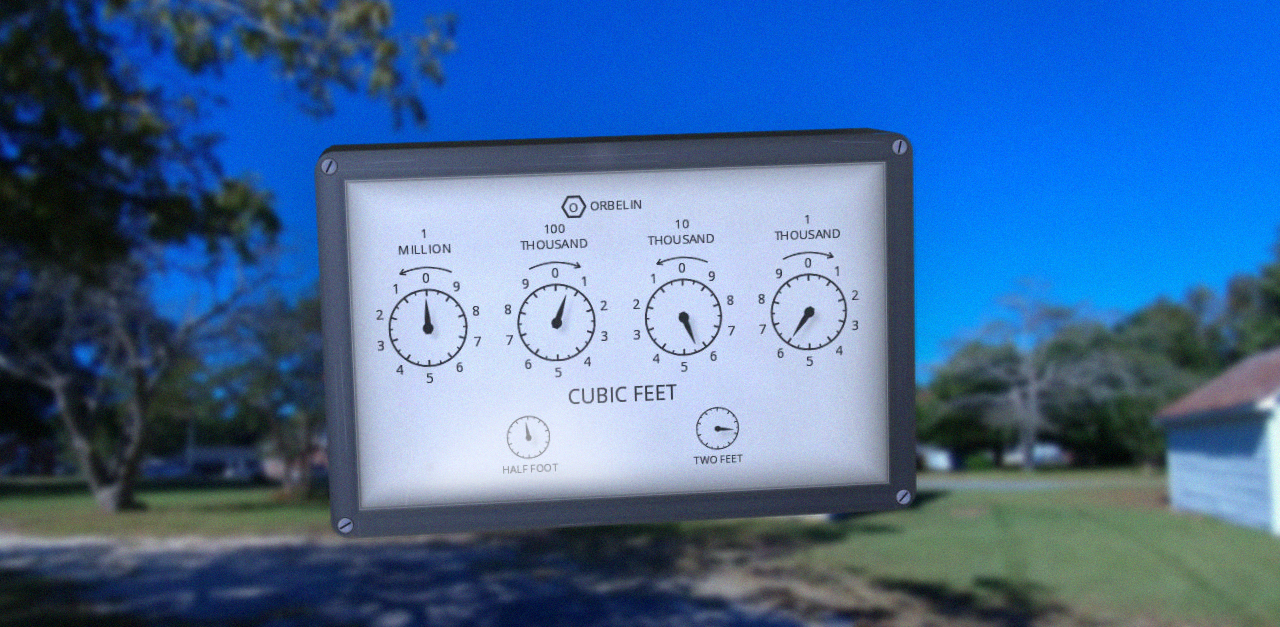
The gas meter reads 5600 ft³
